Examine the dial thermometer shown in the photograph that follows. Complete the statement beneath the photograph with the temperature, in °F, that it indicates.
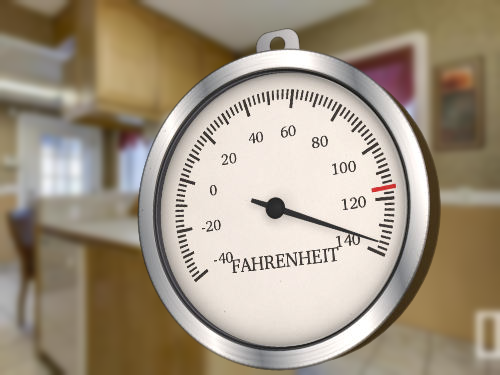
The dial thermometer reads 136 °F
